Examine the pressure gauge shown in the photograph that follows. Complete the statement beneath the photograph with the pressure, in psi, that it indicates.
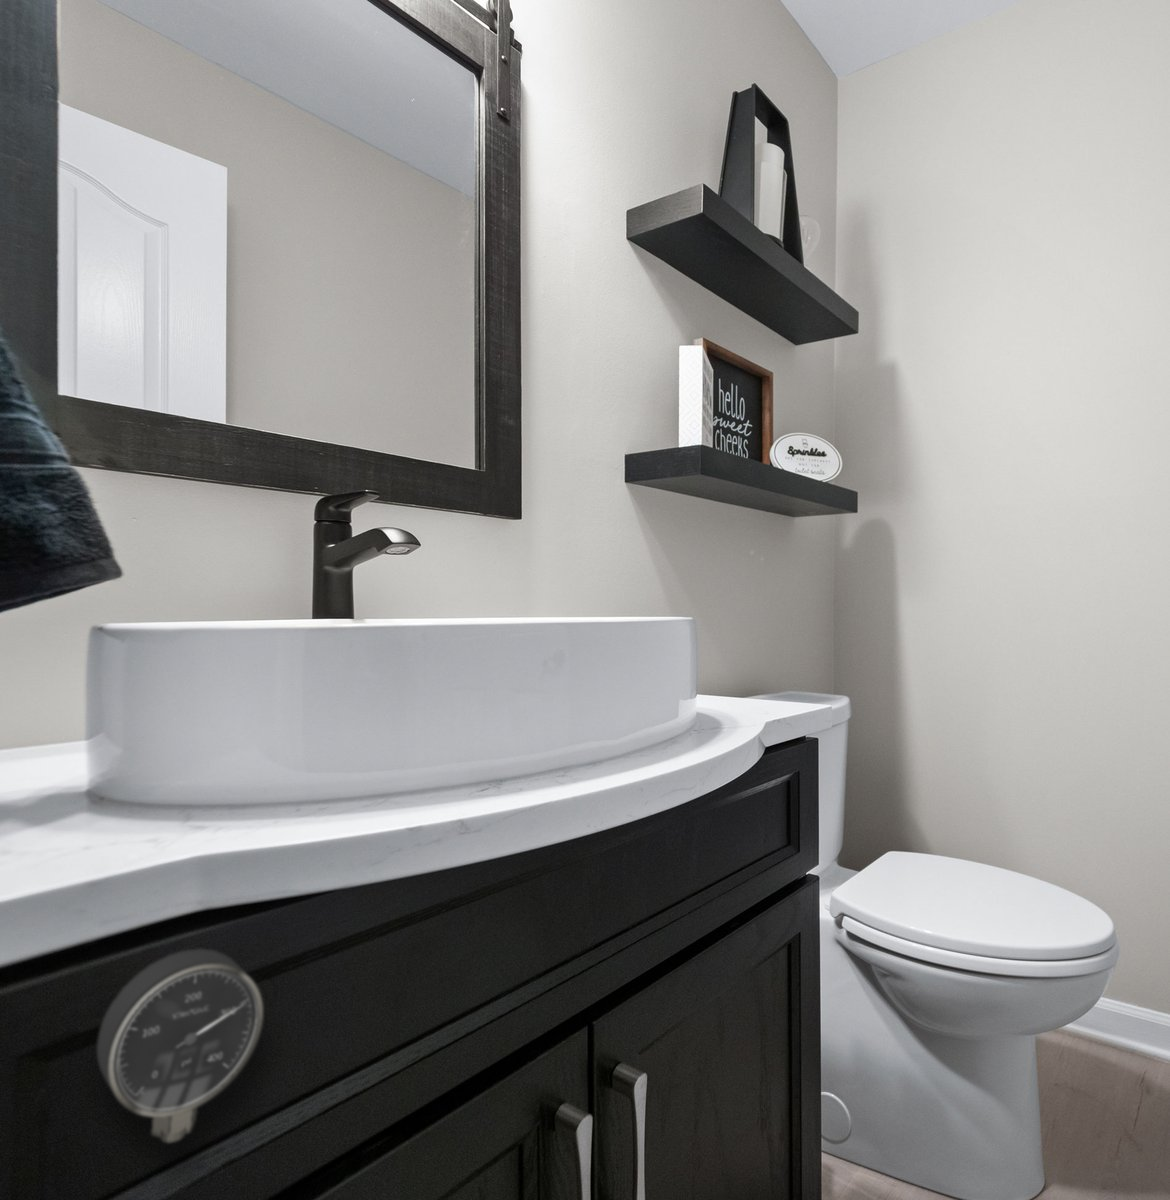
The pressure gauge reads 300 psi
